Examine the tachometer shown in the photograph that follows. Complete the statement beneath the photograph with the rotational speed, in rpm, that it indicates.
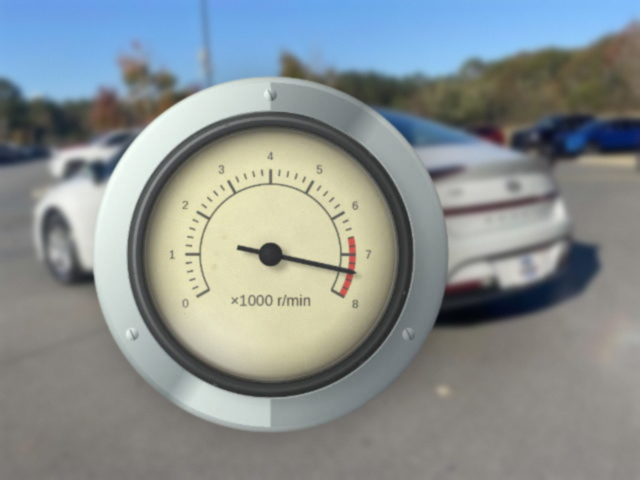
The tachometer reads 7400 rpm
